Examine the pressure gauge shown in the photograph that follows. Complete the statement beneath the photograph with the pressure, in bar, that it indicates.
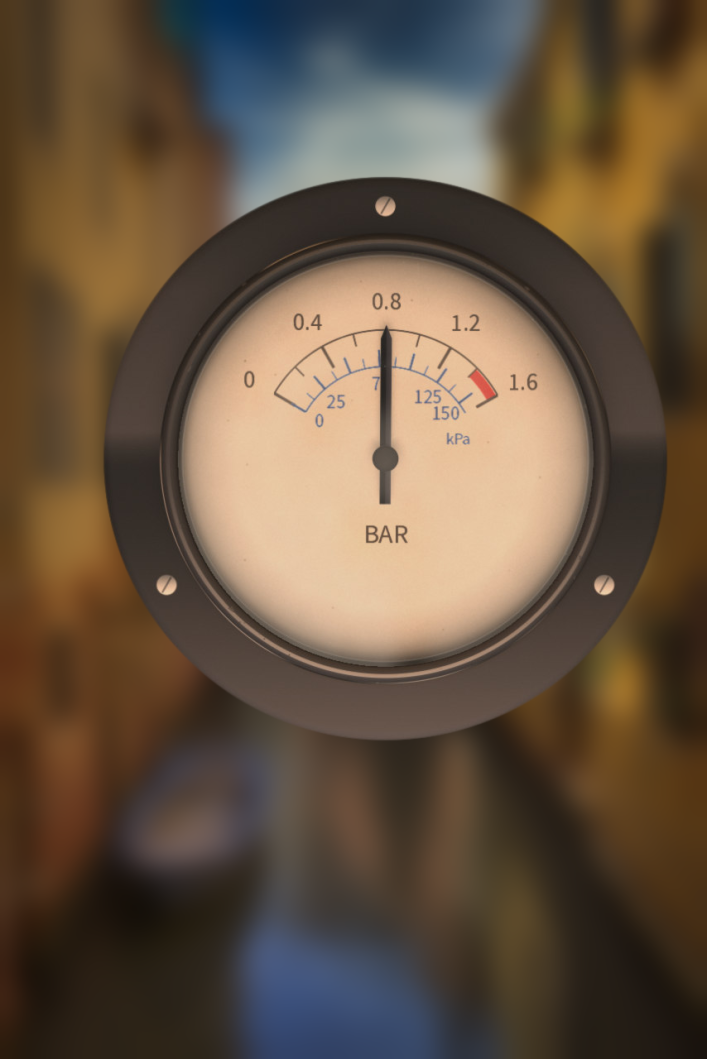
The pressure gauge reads 0.8 bar
